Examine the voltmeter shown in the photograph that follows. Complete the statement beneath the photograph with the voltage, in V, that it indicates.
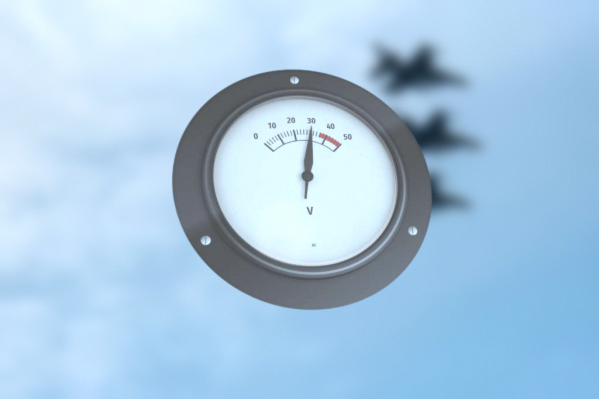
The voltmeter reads 30 V
